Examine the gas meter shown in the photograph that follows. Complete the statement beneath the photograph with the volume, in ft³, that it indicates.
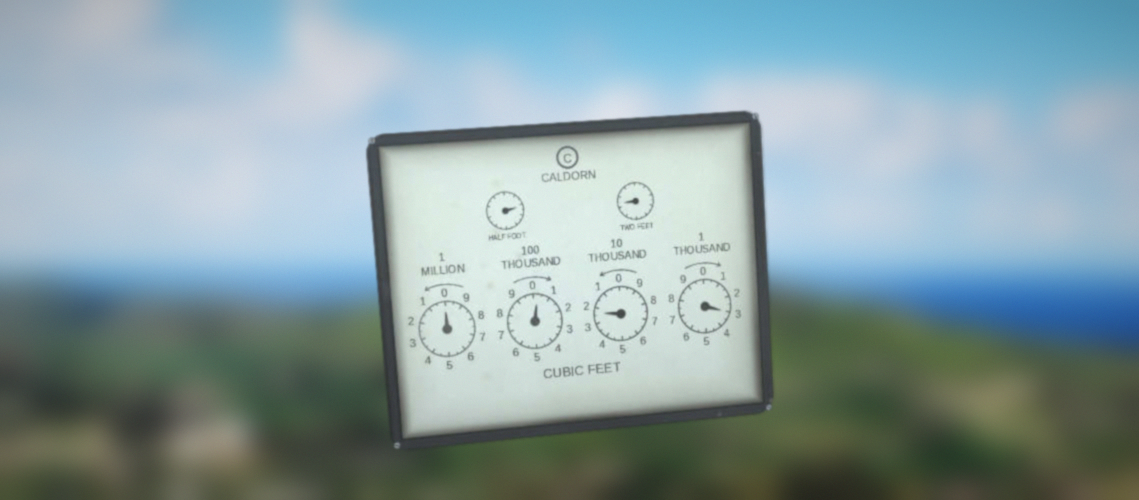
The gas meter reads 2300 ft³
